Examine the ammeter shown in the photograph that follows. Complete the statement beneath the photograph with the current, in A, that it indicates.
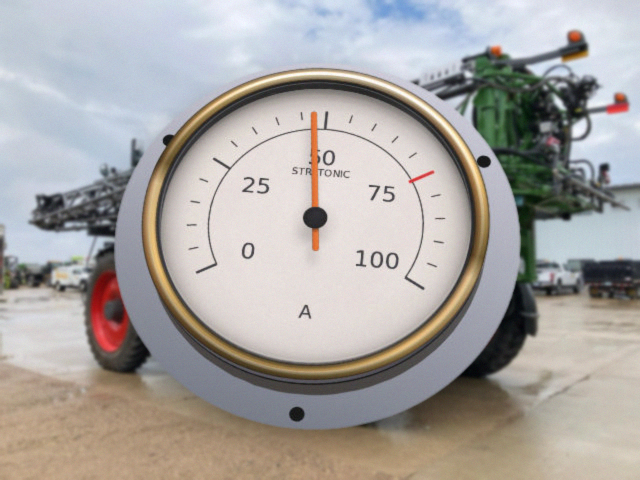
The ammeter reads 47.5 A
